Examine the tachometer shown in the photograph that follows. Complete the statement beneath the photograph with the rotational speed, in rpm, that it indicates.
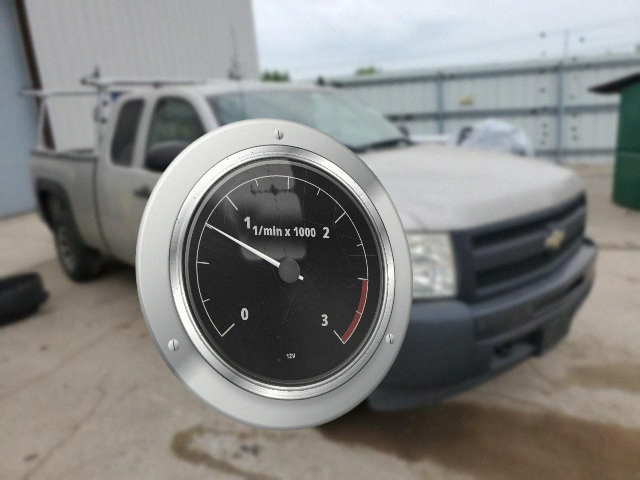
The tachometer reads 750 rpm
